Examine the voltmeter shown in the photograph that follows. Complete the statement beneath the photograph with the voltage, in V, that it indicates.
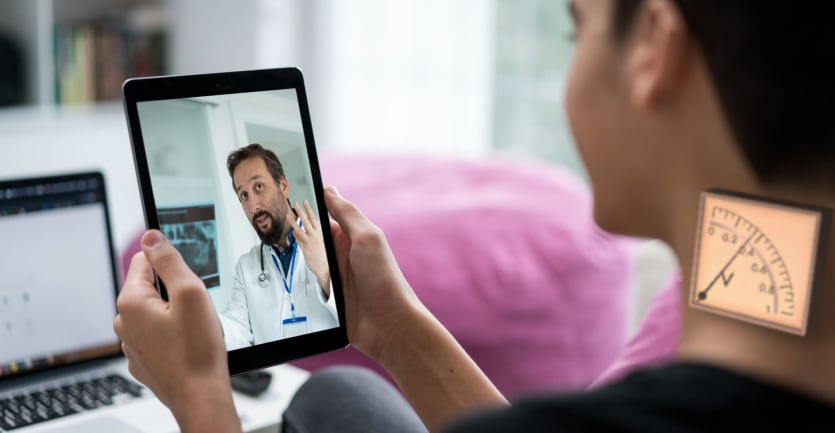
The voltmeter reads 0.35 V
